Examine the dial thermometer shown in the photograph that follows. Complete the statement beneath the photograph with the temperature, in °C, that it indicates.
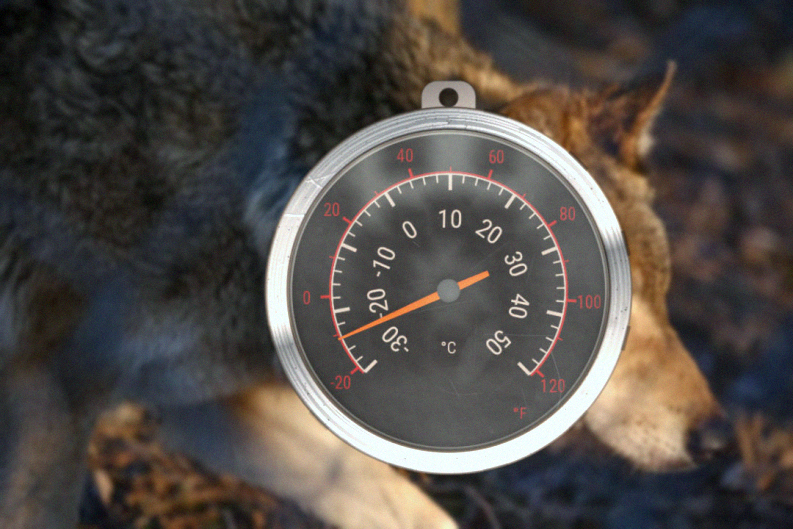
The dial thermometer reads -24 °C
